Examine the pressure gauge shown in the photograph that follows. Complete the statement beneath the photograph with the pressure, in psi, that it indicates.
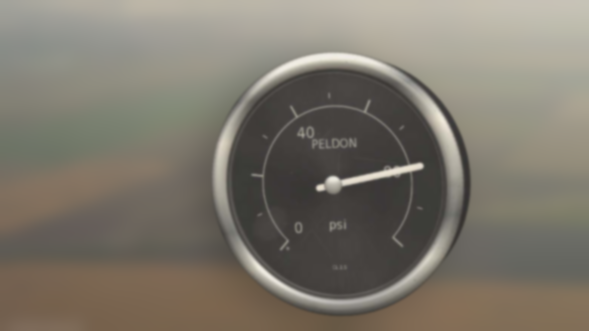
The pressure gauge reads 80 psi
